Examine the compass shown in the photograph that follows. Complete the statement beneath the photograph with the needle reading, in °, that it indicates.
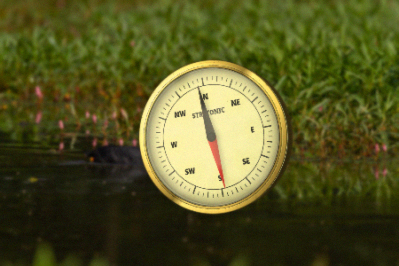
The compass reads 175 °
